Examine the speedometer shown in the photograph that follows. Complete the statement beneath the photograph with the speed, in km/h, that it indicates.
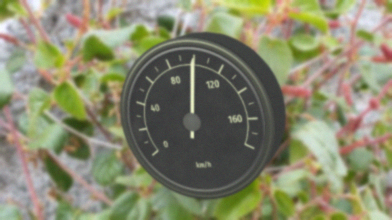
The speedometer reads 100 km/h
